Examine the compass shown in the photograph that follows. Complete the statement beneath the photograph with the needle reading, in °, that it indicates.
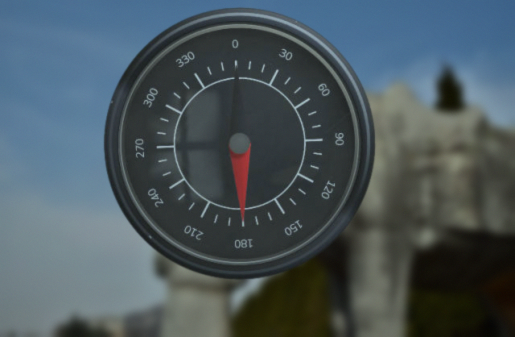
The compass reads 180 °
